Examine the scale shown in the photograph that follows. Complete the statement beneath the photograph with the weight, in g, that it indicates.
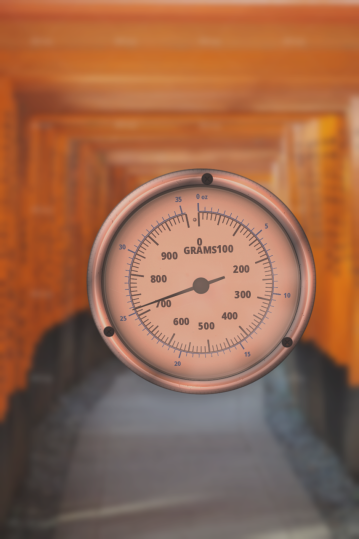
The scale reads 720 g
